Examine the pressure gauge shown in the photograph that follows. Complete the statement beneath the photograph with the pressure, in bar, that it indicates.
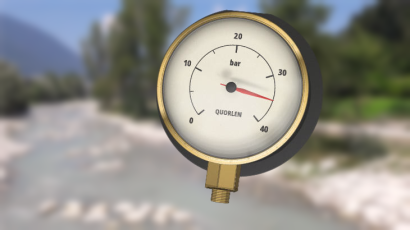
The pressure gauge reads 35 bar
